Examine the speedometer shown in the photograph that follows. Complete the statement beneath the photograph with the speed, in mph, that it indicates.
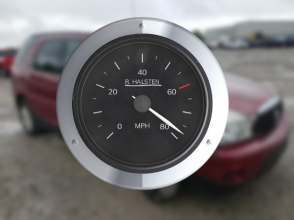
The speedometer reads 77.5 mph
